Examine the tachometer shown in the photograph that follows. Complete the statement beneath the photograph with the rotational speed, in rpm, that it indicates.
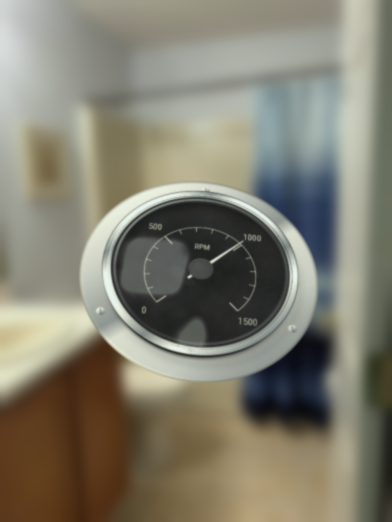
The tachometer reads 1000 rpm
